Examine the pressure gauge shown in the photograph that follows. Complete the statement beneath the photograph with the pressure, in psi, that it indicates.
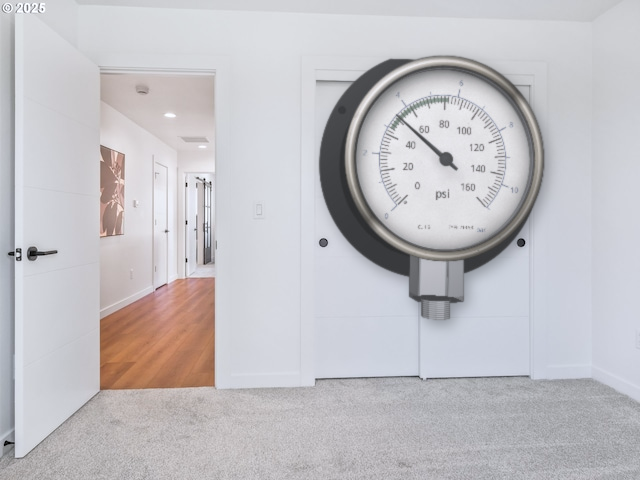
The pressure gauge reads 50 psi
